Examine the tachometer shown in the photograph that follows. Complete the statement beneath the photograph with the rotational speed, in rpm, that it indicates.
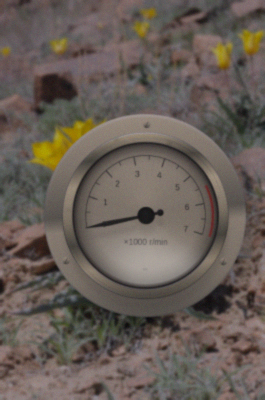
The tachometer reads 0 rpm
